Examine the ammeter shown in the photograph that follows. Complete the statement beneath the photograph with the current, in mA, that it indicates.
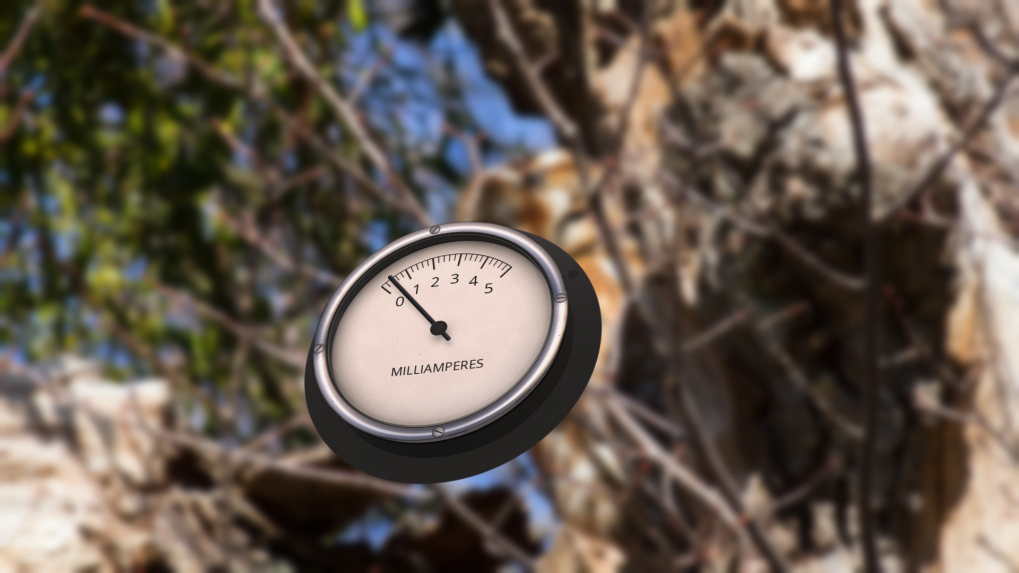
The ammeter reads 0.4 mA
